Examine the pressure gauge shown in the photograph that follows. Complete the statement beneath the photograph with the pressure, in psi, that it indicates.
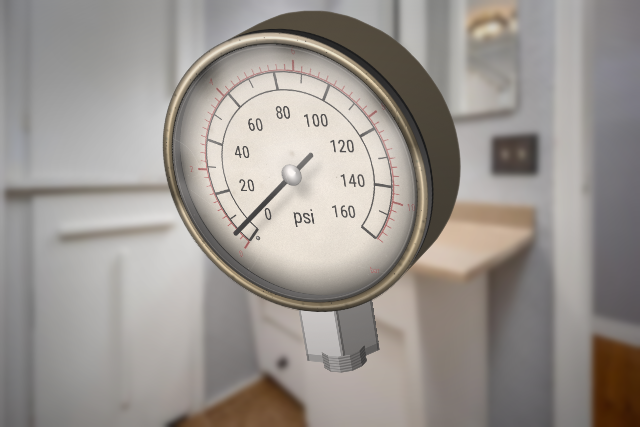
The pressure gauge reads 5 psi
